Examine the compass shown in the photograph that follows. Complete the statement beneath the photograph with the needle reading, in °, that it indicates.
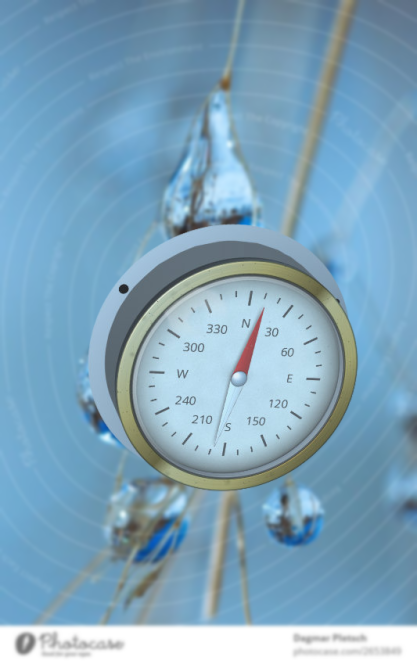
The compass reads 10 °
